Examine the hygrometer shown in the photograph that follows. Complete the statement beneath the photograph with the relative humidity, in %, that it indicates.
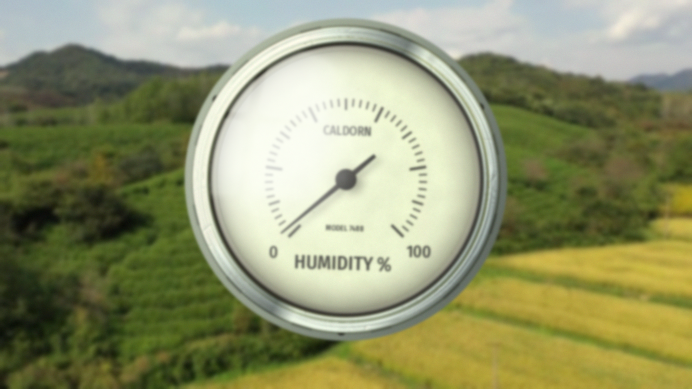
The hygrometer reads 2 %
